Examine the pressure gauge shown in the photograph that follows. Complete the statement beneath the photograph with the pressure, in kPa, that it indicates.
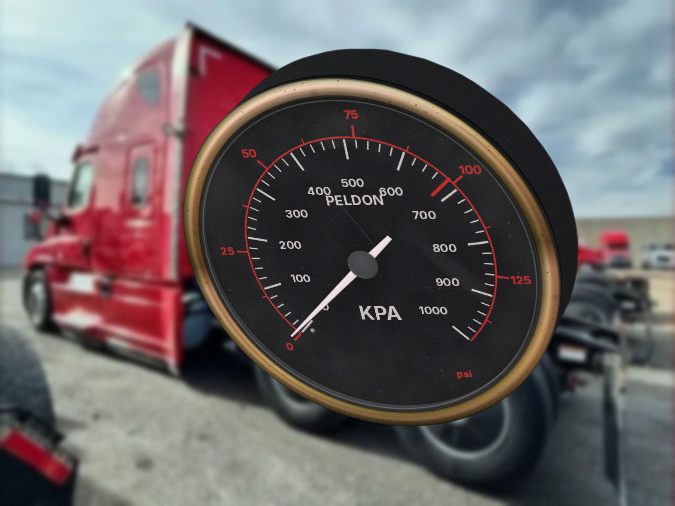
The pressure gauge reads 10 kPa
